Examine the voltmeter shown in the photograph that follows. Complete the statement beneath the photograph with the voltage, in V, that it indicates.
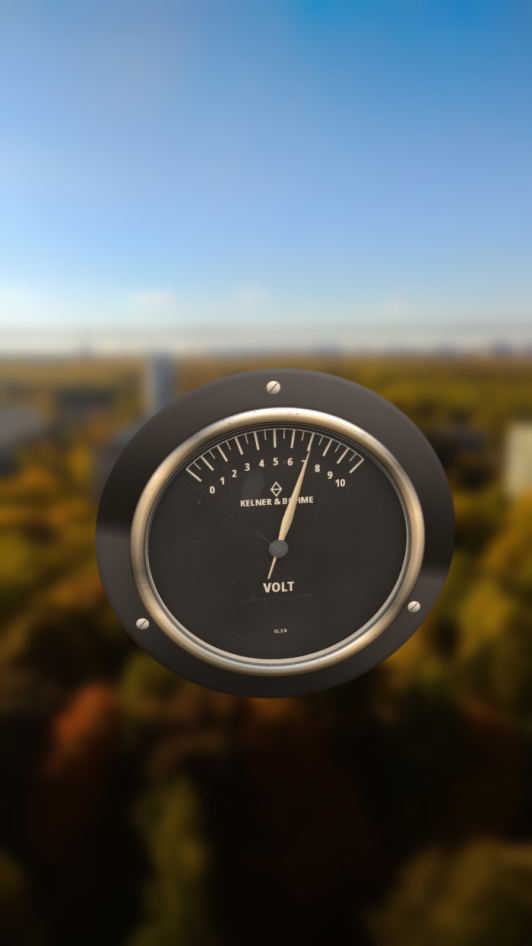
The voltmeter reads 7 V
